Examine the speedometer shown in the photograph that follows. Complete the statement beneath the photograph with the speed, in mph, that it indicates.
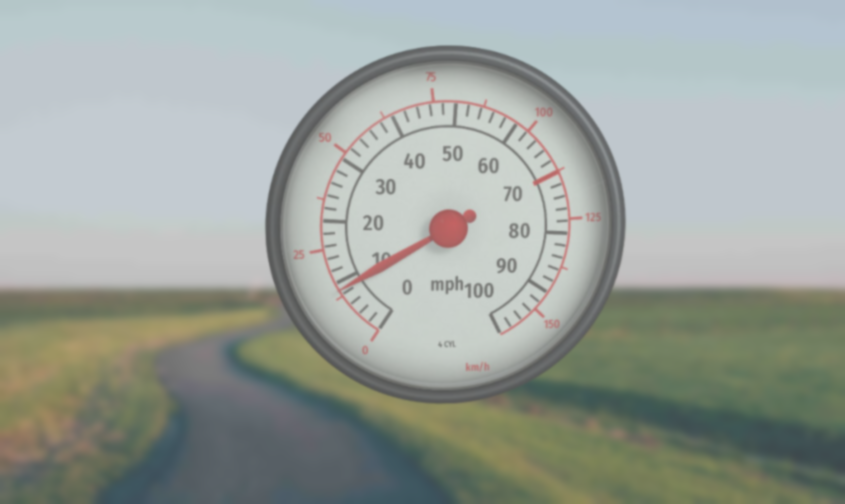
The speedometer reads 9 mph
